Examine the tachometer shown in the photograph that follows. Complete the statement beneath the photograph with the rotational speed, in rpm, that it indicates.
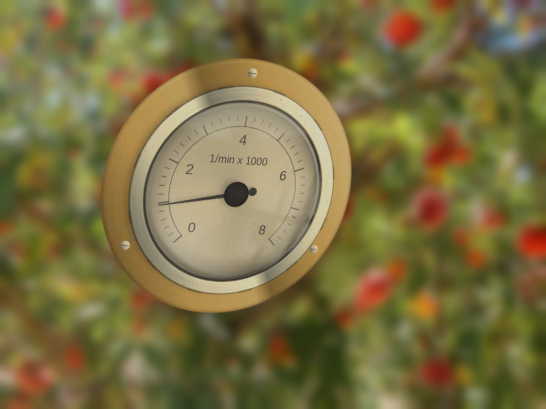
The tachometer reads 1000 rpm
